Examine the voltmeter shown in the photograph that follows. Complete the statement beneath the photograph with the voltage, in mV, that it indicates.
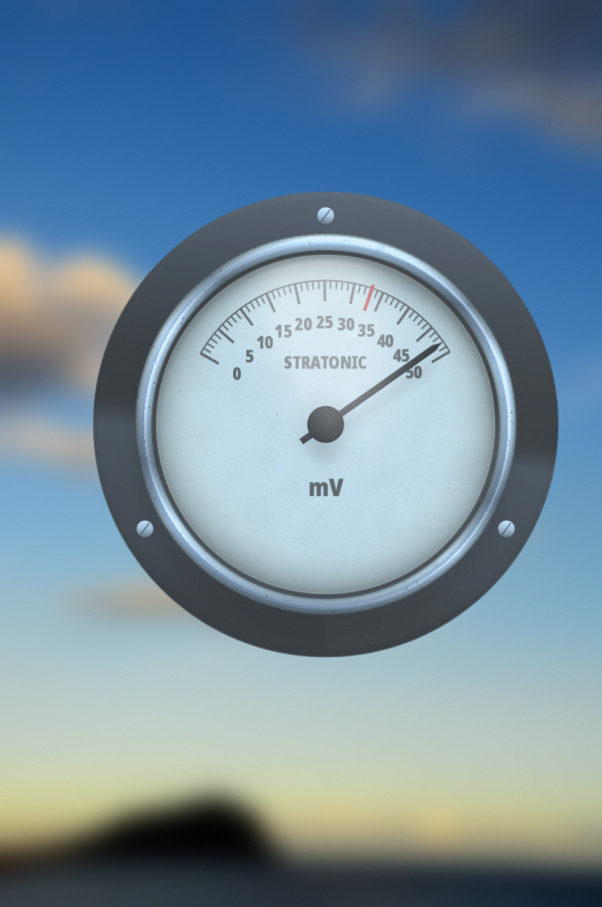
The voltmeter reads 48 mV
